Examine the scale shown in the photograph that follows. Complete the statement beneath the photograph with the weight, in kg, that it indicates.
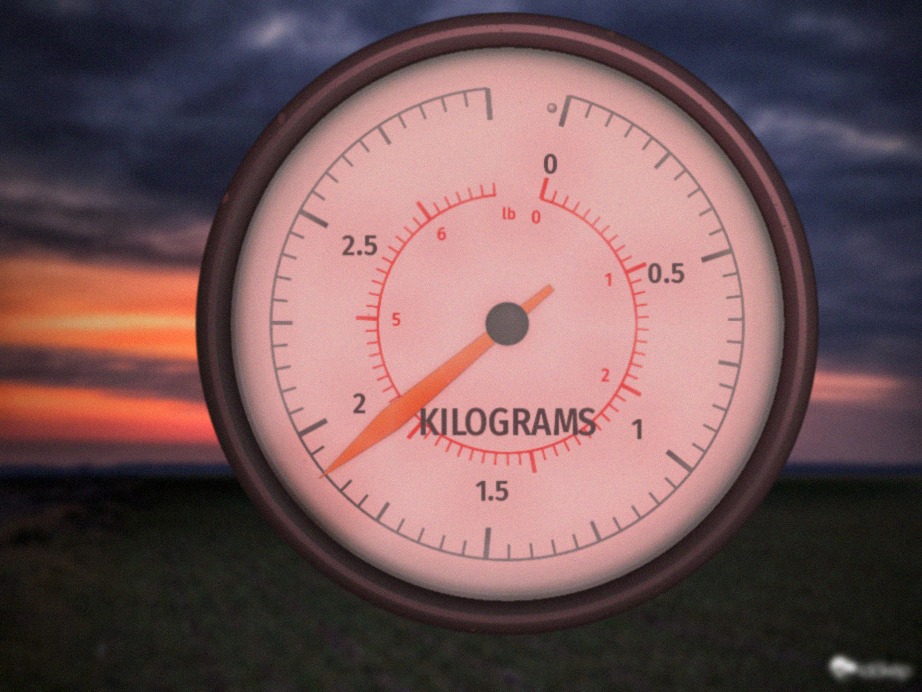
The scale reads 1.9 kg
